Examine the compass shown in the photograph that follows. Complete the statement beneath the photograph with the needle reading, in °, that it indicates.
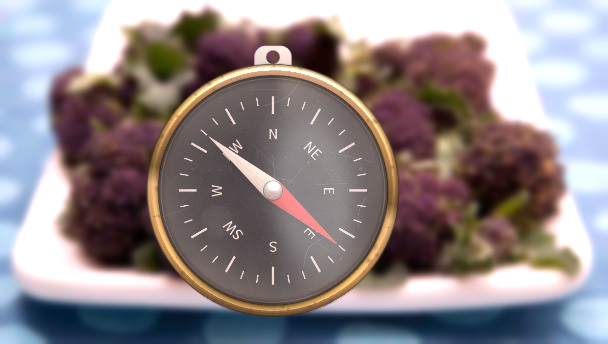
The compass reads 130 °
